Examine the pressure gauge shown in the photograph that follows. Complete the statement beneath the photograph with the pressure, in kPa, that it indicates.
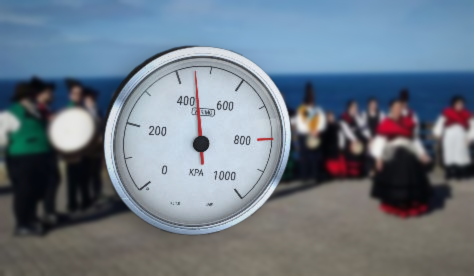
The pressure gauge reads 450 kPa
